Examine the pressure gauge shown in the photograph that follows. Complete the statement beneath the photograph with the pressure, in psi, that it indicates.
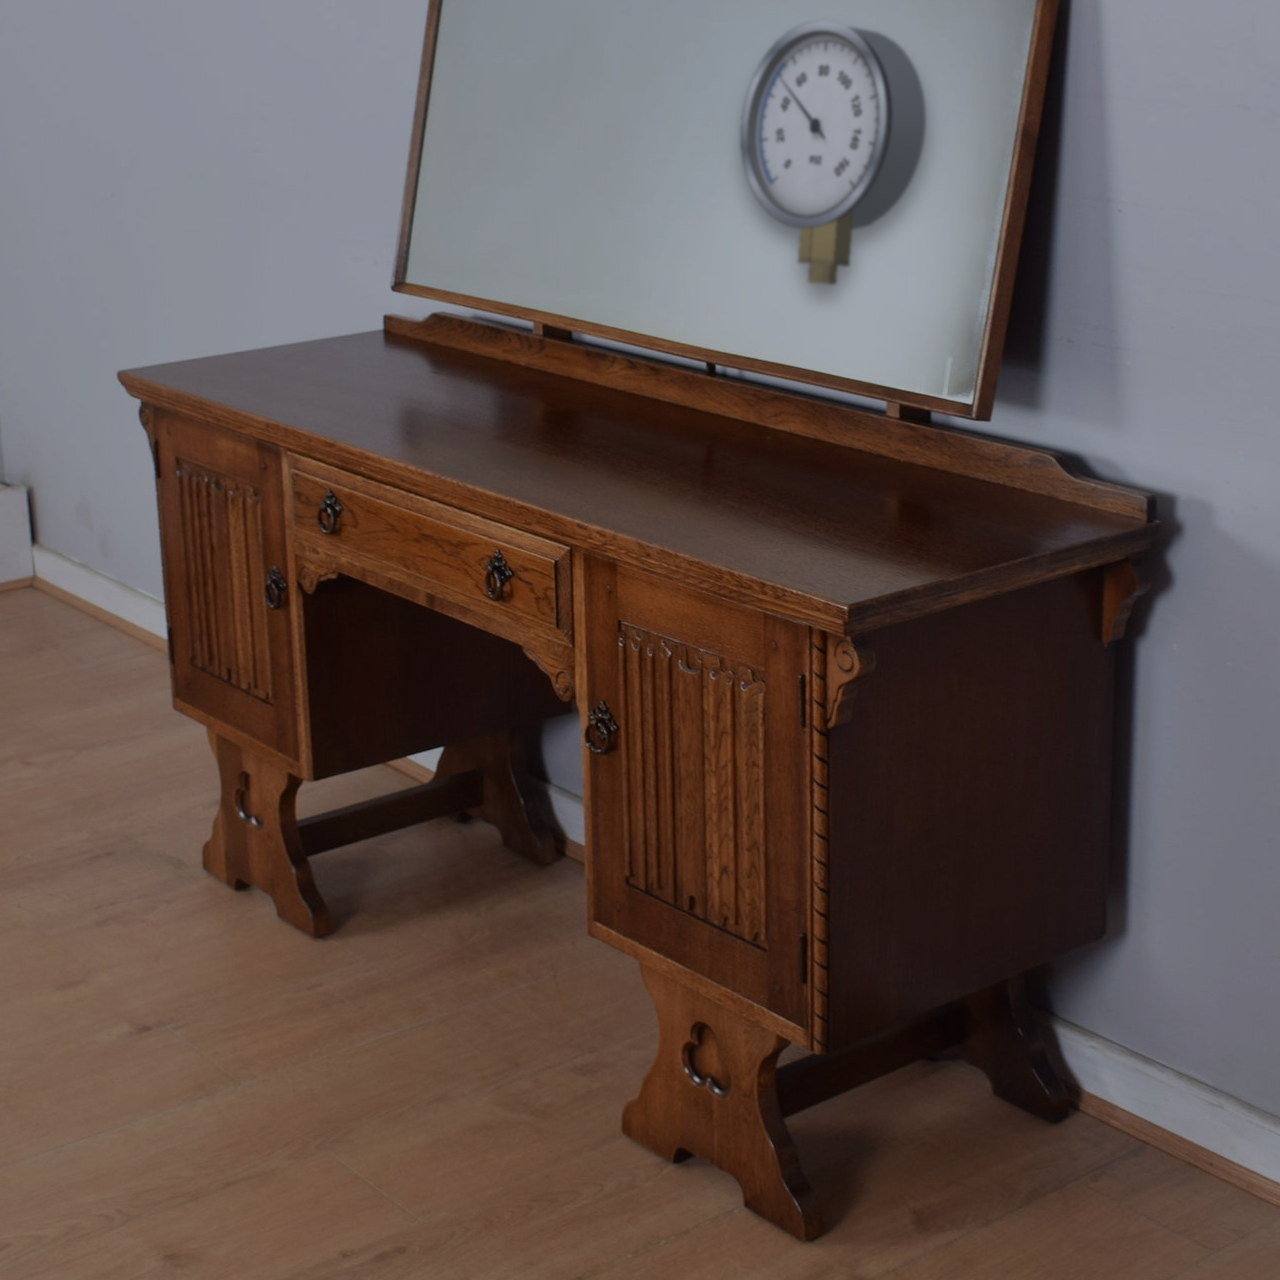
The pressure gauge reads 50 psi
